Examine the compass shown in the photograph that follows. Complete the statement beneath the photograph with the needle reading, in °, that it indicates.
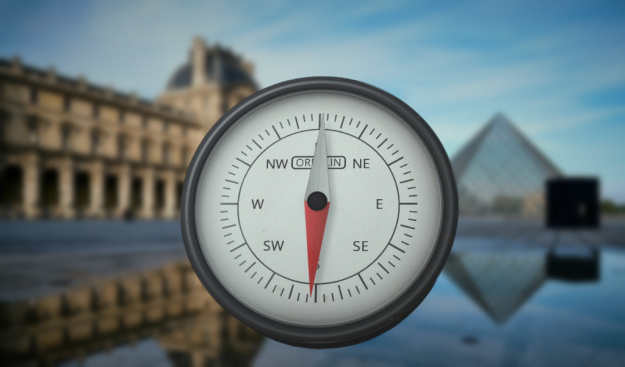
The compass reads 182.5 °
